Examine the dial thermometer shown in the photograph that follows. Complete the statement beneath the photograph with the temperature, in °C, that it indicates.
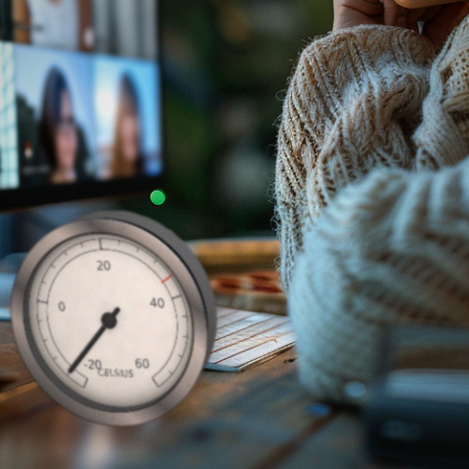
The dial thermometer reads -16 °C
